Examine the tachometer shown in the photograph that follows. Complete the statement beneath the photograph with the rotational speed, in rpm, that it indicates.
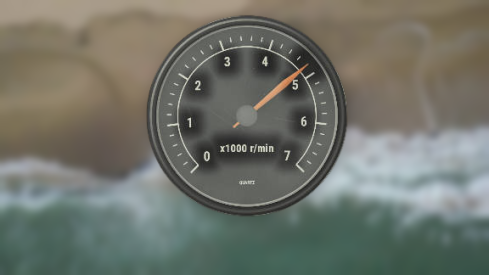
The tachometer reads 4800 rpm
